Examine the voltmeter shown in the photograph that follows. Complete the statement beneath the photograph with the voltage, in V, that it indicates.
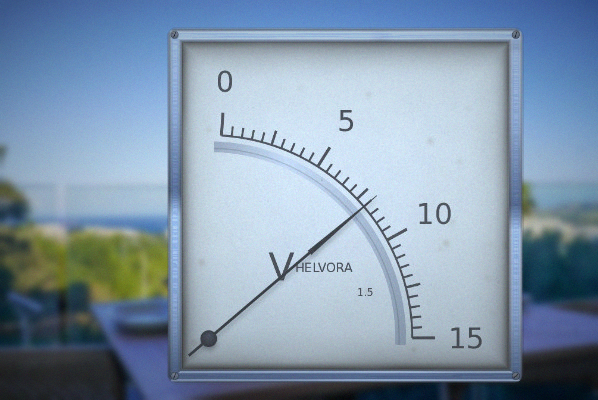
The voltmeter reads 8 V
